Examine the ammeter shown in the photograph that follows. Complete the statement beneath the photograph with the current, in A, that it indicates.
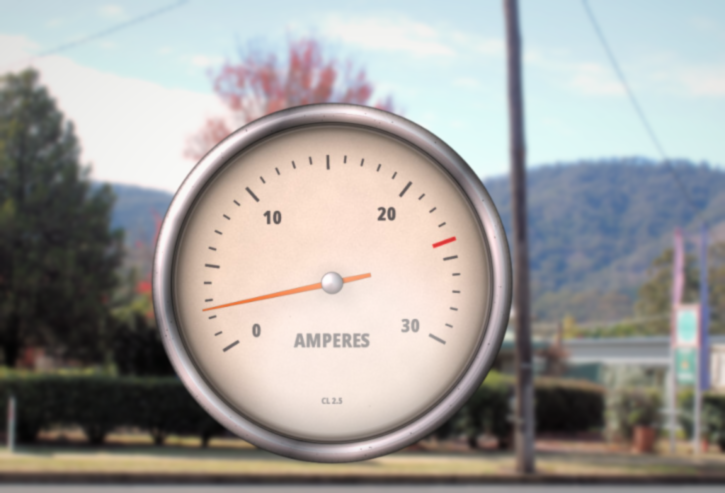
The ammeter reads 2.5 A
